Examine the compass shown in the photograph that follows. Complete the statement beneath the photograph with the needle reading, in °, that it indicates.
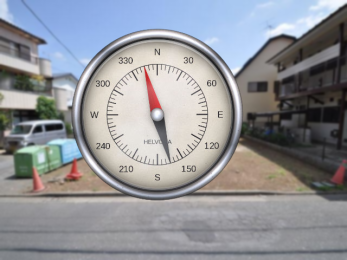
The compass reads 345 °
